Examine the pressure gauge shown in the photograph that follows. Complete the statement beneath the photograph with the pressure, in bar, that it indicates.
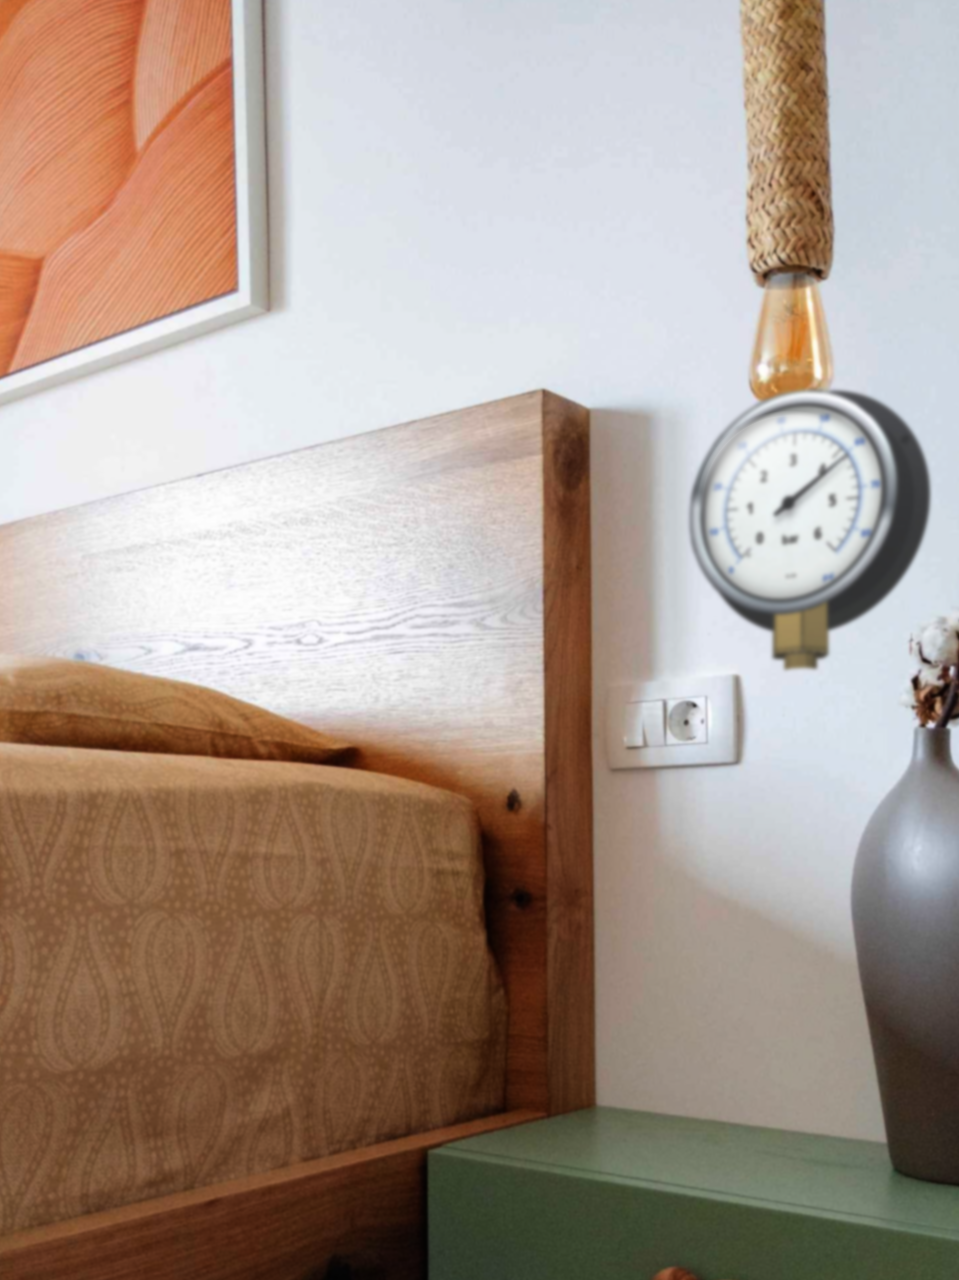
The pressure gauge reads 4.2 bar
